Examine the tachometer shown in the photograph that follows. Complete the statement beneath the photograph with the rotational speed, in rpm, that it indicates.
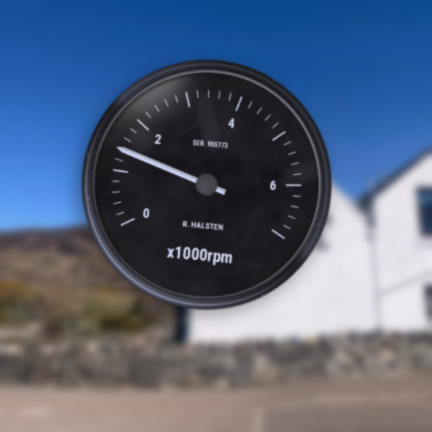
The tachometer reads 1400 rpm
